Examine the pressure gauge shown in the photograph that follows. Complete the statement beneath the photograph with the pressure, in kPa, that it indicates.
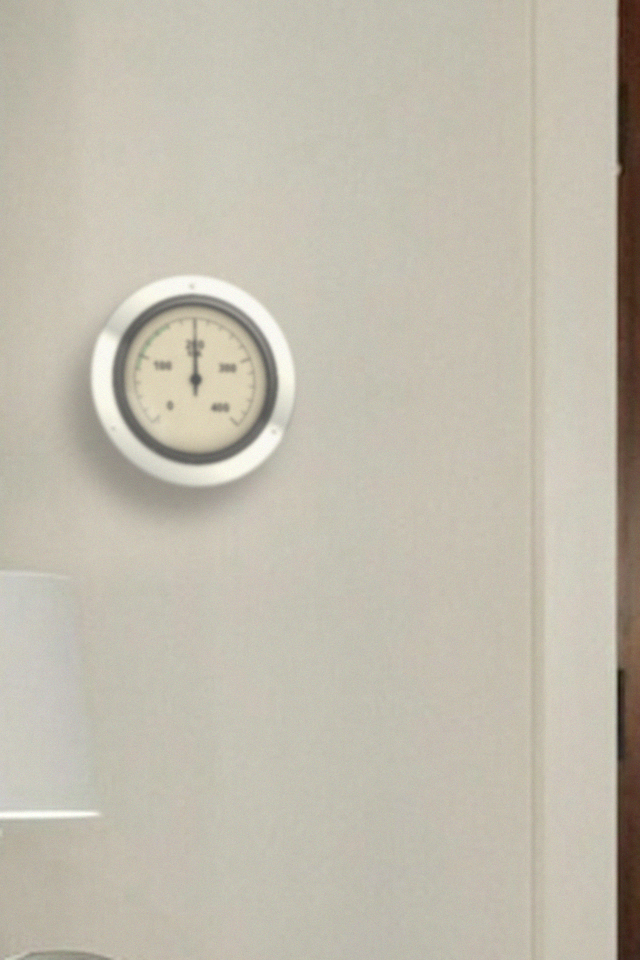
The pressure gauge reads 200 kPa
